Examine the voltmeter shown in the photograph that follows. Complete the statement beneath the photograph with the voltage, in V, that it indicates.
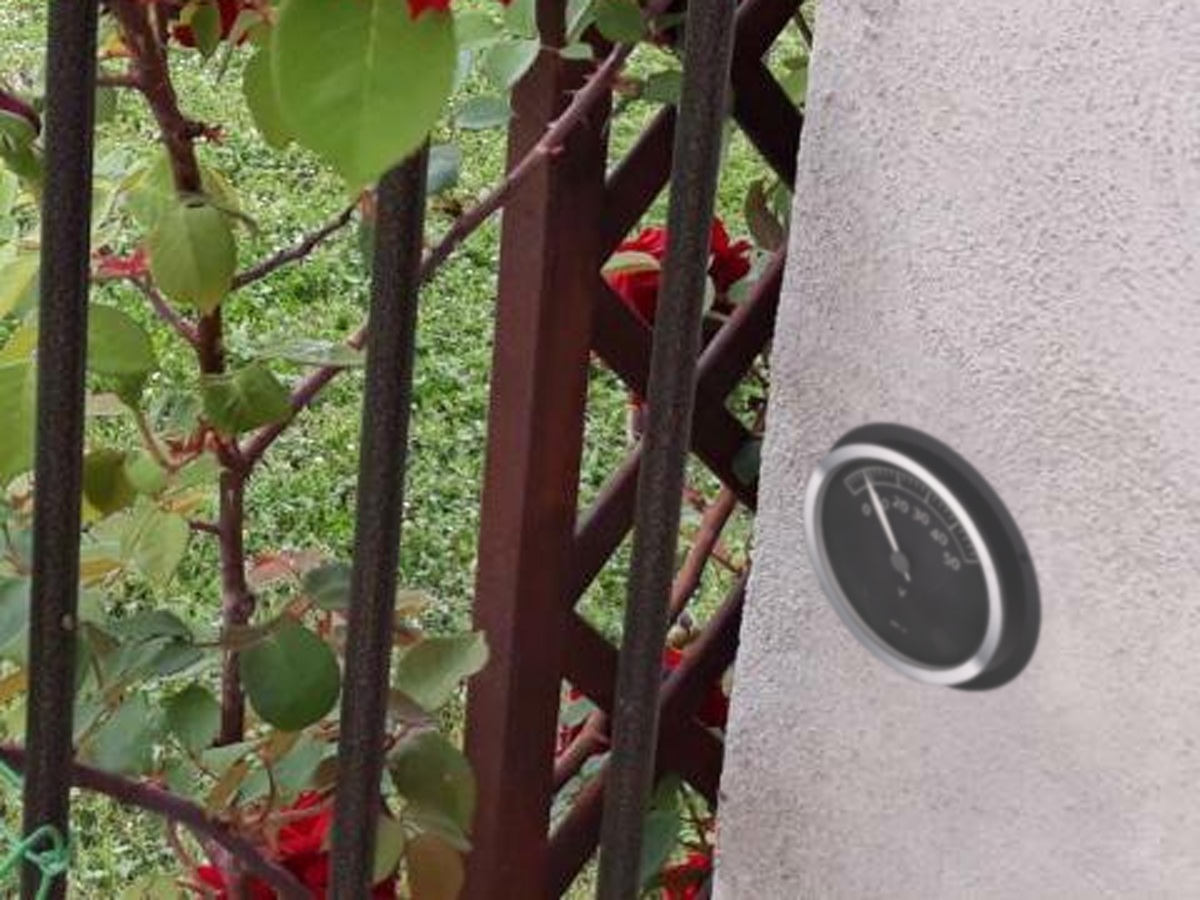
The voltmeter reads 10 V
